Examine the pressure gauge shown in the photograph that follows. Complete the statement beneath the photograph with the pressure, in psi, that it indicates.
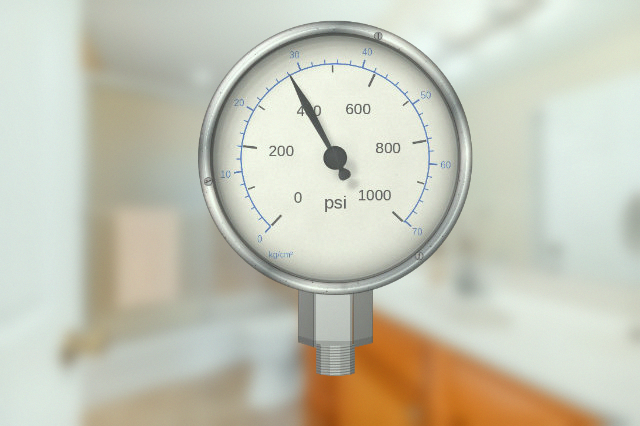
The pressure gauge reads 400 psi
